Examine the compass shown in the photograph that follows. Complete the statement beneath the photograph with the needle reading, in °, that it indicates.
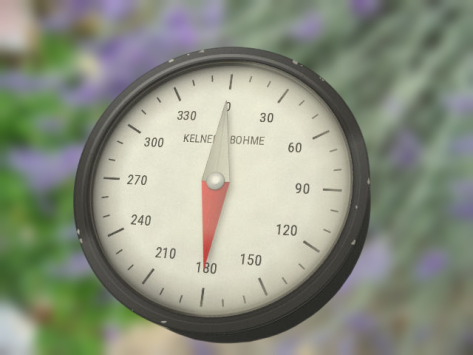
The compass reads 180 °
